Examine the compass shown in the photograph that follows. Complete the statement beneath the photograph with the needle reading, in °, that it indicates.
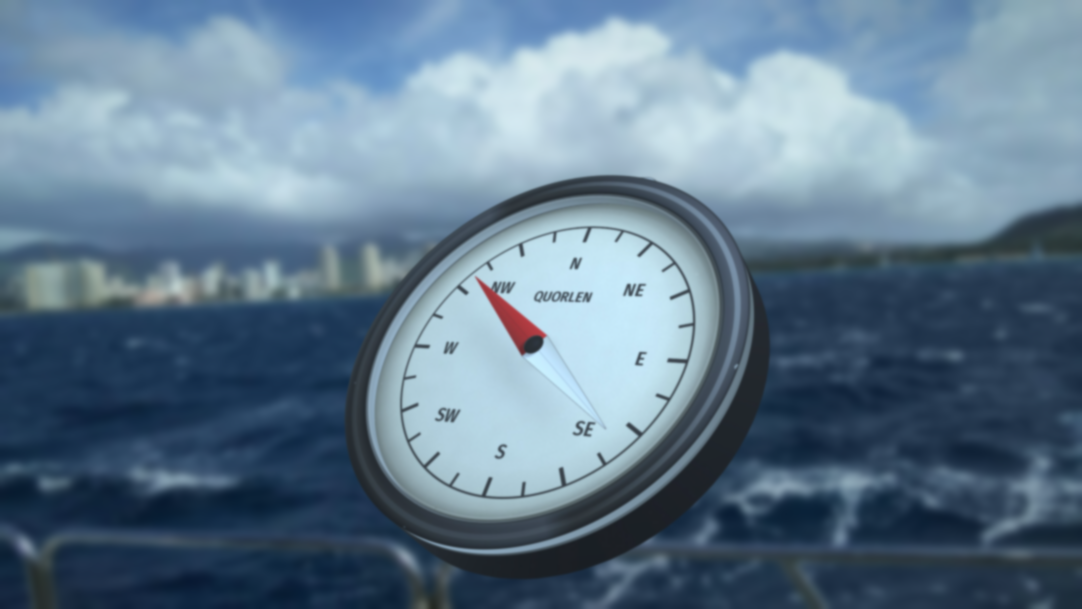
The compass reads 307.5 °
